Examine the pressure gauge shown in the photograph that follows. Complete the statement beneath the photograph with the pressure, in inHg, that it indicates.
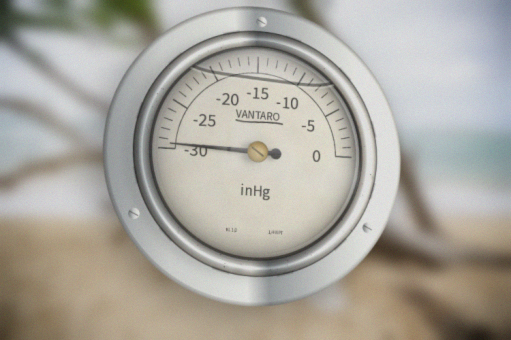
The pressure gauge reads -29.5 inHg
